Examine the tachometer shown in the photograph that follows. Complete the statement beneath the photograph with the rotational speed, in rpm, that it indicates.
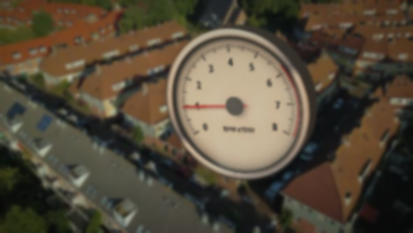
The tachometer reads 1000 rpm
